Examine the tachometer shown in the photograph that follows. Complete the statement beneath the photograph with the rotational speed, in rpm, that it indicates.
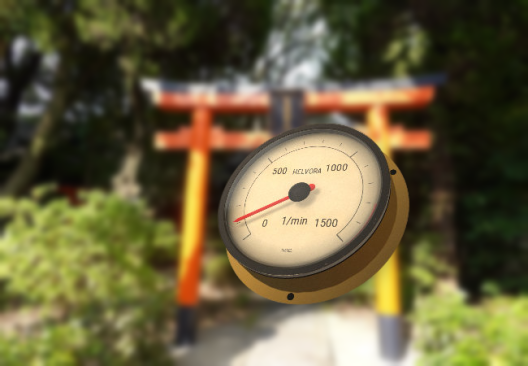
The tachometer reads 100 rpm
